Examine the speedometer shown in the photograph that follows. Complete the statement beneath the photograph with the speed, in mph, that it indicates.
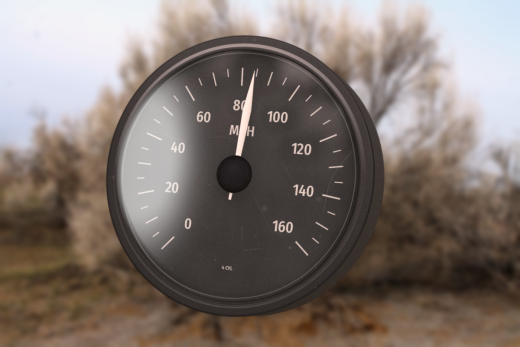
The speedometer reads 85 mph
